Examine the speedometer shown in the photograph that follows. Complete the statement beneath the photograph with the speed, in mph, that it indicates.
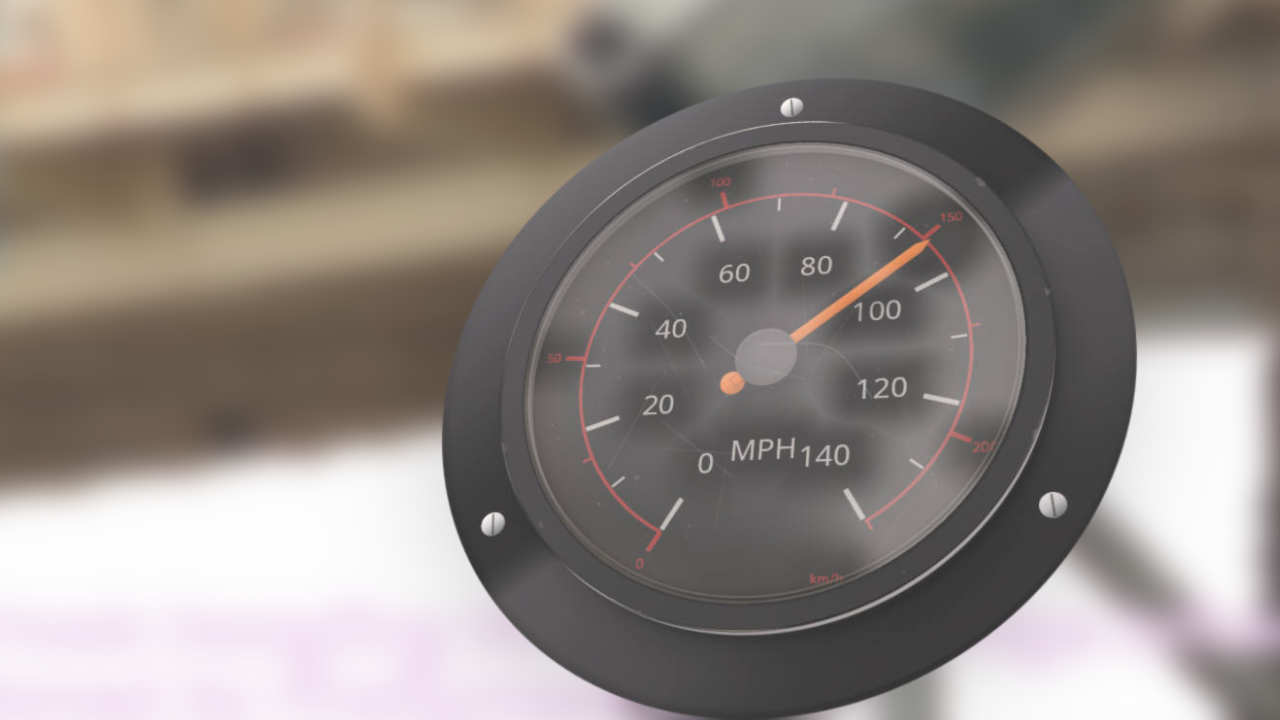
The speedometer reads 95 mph
